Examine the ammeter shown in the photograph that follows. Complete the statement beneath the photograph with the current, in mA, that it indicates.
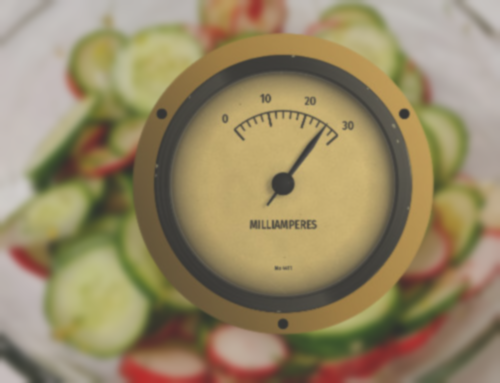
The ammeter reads 26 mA
